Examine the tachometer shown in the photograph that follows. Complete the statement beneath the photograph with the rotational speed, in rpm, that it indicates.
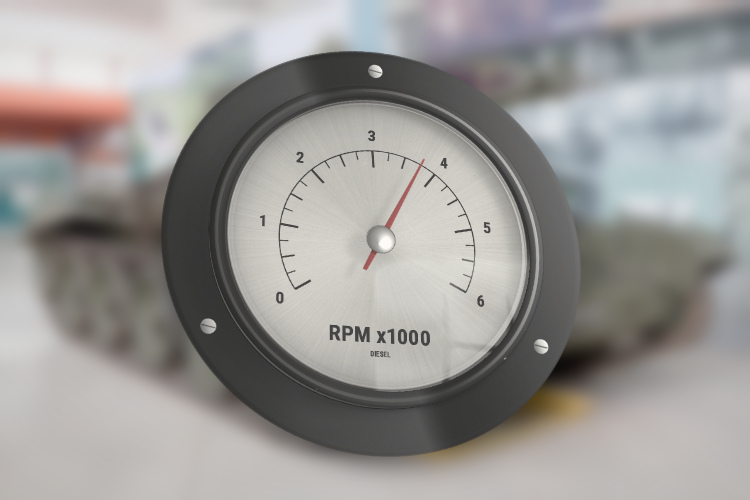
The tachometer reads 3750 rpm
